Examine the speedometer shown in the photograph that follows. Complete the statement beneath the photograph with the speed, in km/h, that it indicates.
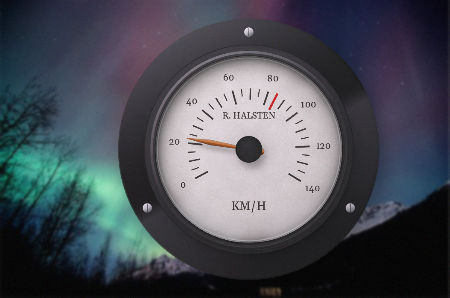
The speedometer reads 22.5 km/h
